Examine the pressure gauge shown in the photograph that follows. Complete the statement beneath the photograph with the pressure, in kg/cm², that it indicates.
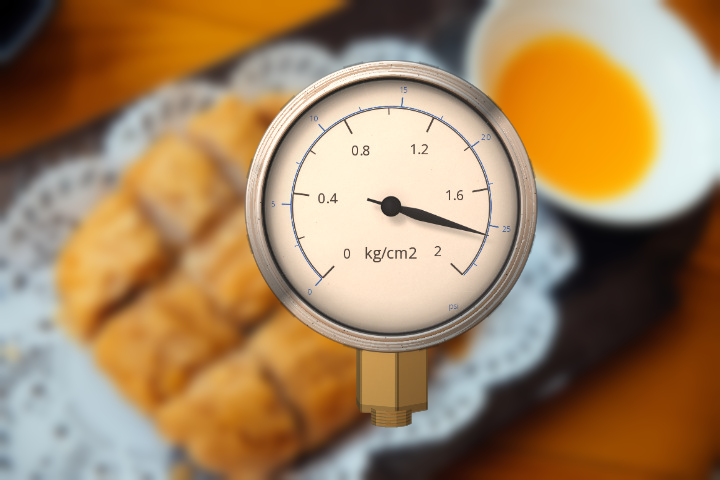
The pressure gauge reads 1.8 kg/cm²
